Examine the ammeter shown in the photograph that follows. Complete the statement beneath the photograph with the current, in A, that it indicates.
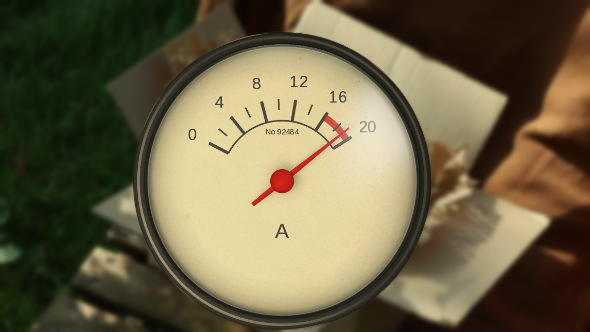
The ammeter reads 19 A
